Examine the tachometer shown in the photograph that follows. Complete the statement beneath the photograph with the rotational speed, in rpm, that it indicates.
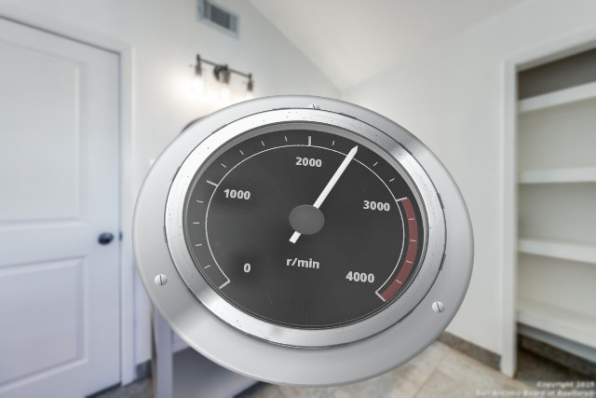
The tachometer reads 2400 rpm
